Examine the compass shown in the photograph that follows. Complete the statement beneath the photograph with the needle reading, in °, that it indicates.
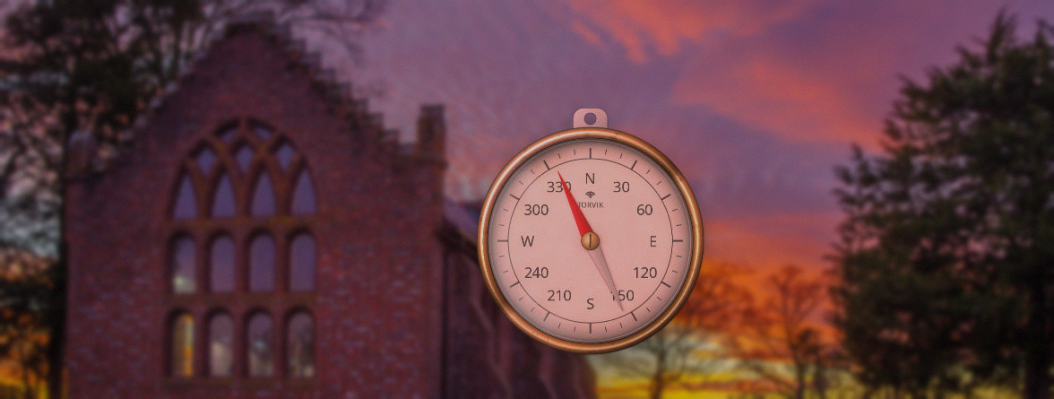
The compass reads 335 °
